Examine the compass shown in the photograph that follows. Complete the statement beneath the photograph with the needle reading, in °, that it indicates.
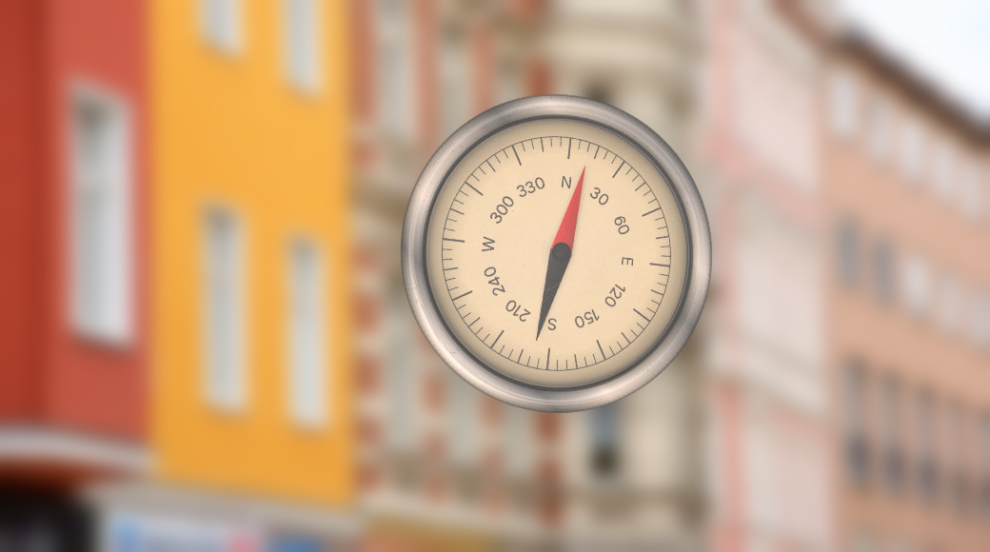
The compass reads 10 °
